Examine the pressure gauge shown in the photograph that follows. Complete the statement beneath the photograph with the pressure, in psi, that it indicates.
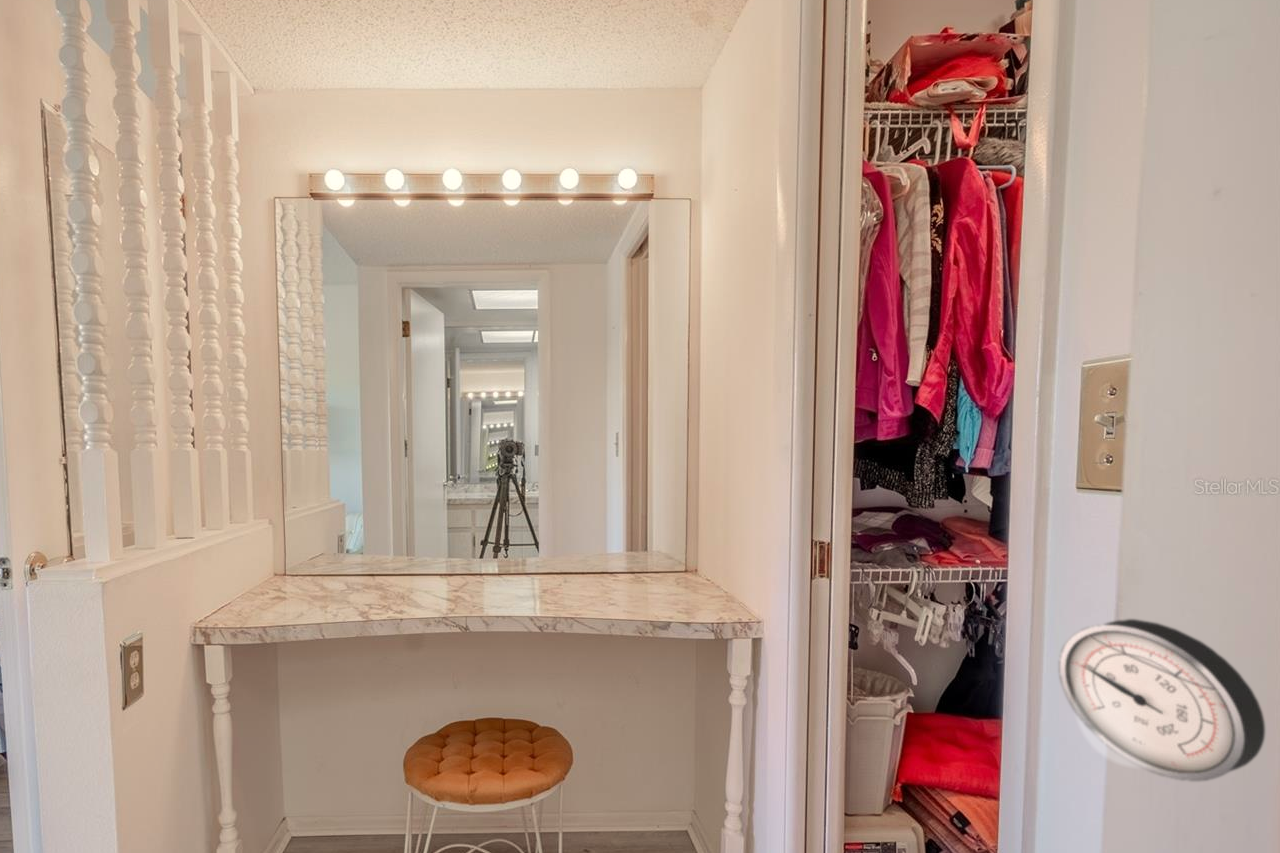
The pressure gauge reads 40 psi
